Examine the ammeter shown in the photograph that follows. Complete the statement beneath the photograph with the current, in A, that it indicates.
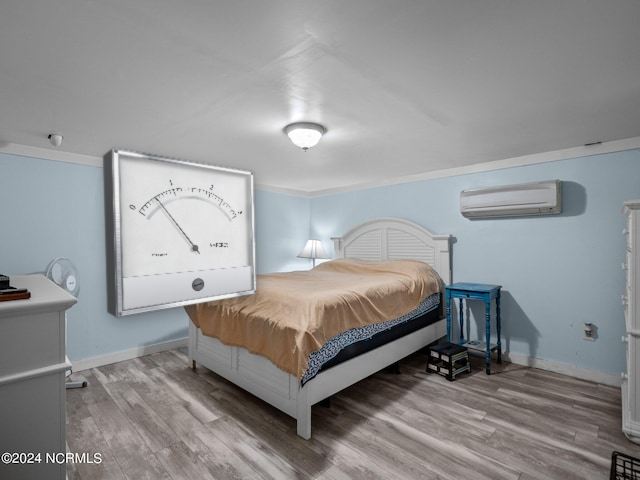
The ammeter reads 0.5 A
